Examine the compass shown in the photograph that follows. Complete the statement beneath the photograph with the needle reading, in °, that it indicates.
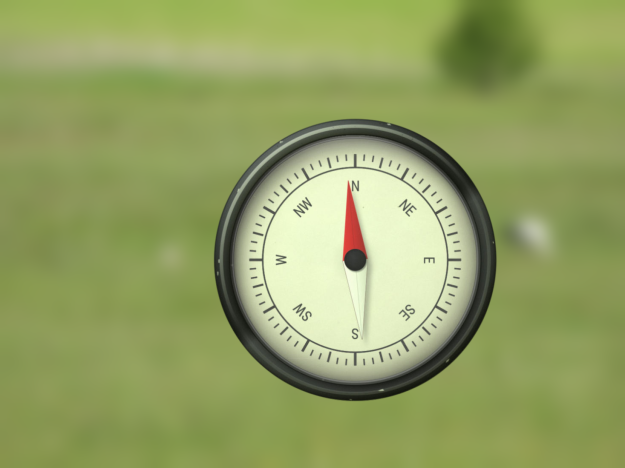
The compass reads 355 °
